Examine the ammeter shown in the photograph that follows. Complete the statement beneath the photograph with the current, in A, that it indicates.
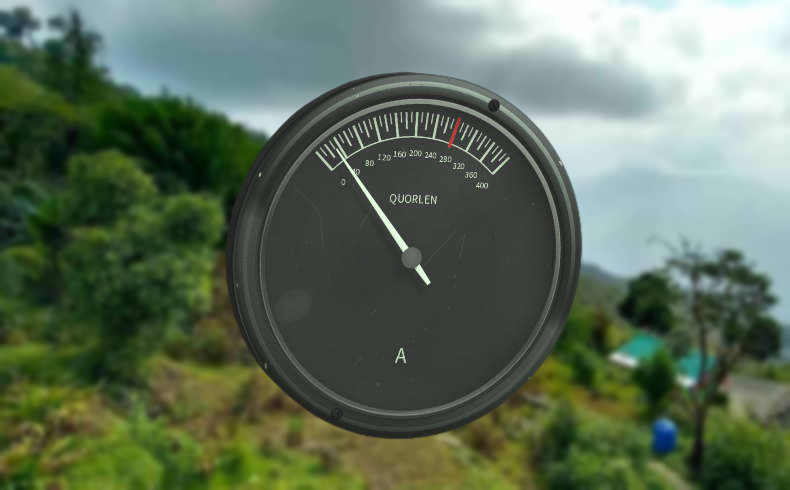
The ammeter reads 30 A
